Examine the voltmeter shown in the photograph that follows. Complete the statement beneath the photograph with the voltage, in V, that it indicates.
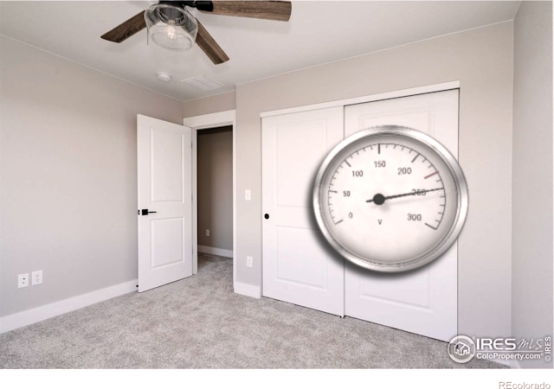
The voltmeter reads 250 V
